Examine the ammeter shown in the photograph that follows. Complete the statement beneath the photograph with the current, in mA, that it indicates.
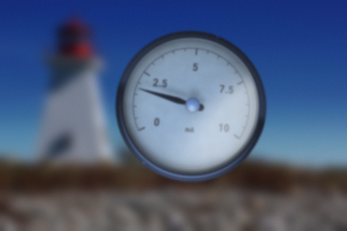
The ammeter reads 1.75 mA
